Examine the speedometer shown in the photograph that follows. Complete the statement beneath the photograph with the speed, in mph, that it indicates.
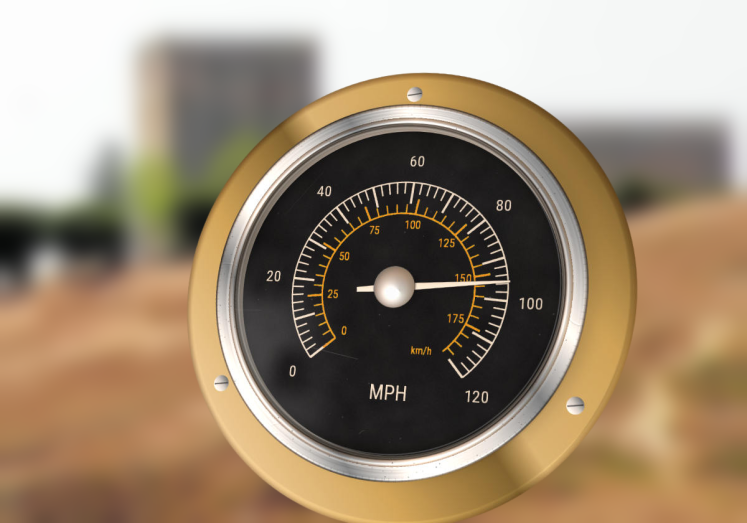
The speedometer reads 96 mph
